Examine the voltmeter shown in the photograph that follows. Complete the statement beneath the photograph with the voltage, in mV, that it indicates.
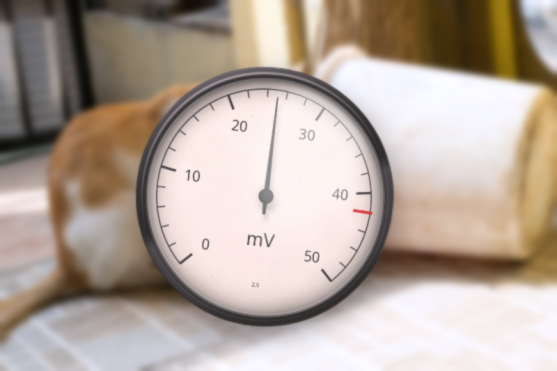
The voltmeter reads 25 mV
